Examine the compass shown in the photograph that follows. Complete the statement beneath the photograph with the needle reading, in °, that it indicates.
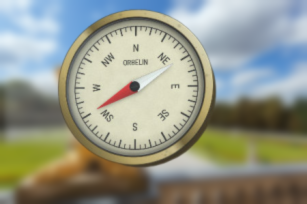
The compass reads 240 °
